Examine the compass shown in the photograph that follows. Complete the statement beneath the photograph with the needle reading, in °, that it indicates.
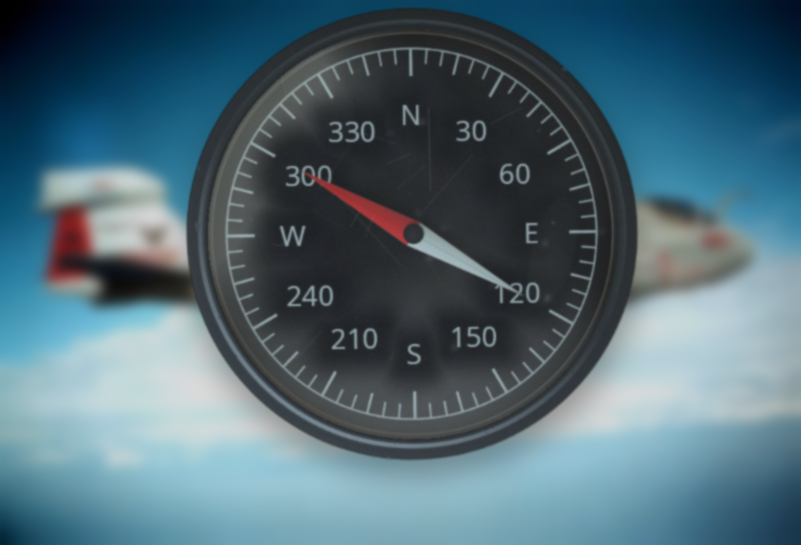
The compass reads 300 °
